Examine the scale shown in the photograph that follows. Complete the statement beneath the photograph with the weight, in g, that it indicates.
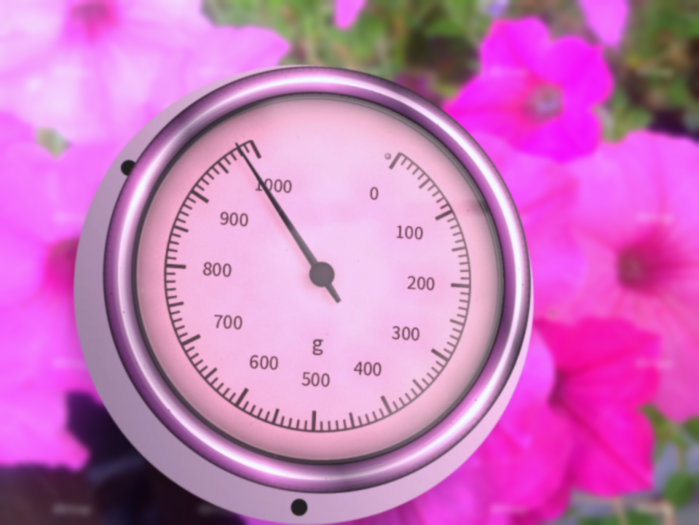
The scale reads 980 g
